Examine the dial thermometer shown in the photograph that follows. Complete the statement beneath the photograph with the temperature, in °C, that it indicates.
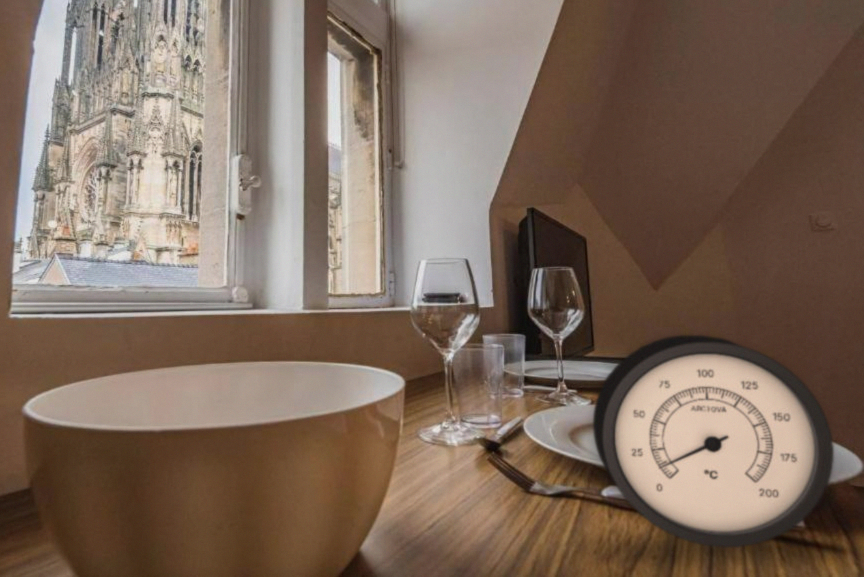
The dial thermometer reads 12.5 °C
